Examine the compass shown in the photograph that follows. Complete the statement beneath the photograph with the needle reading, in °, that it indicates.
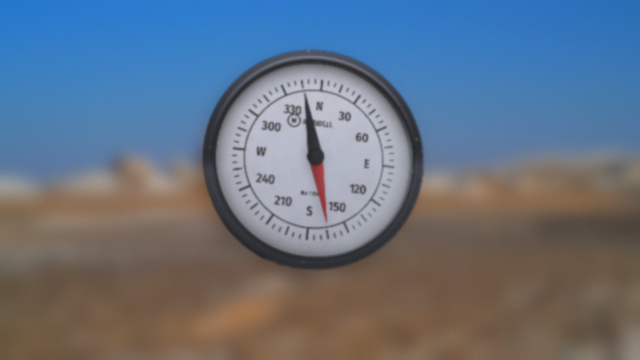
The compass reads 165 °
